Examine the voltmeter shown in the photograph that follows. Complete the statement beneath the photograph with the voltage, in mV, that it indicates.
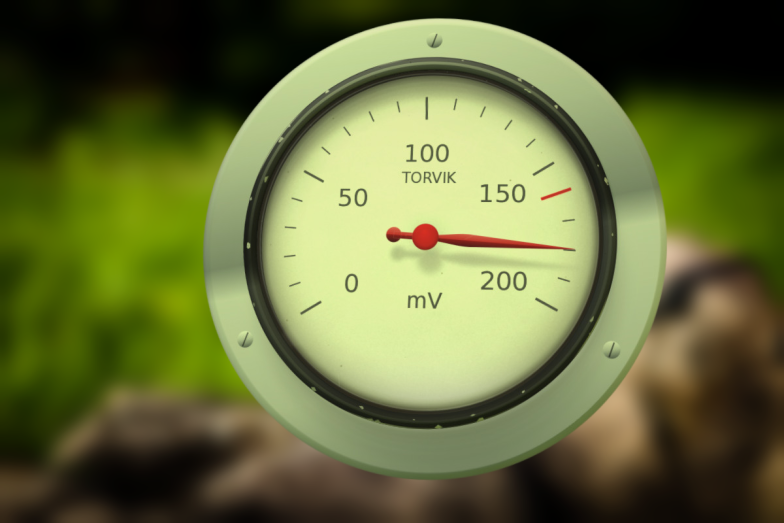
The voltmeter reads 180 mV
